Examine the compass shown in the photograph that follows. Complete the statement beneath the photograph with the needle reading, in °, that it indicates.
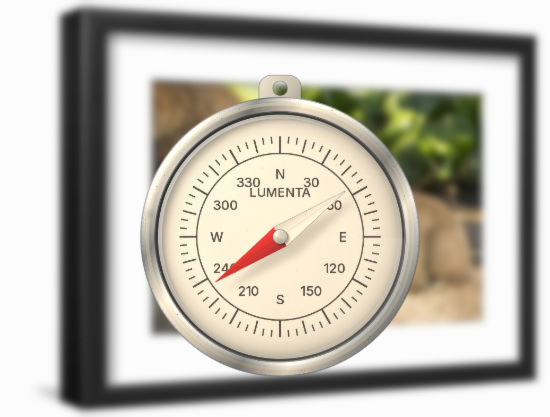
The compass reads 235 °
